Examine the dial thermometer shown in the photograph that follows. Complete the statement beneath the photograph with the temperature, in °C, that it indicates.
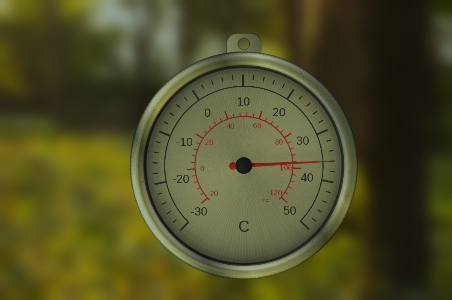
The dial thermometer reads 36 °C
